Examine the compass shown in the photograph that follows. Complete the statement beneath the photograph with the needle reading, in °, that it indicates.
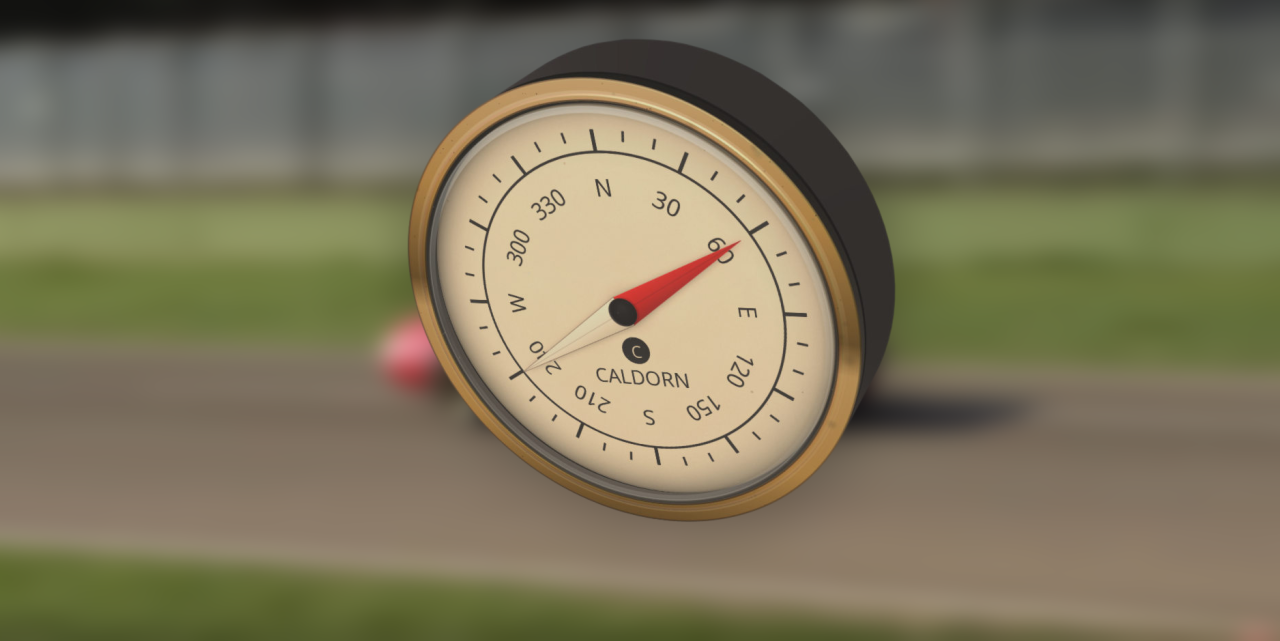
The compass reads 60 °
